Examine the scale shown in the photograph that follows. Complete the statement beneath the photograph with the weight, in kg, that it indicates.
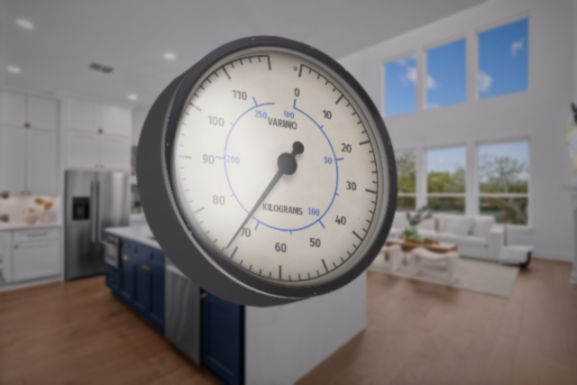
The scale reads 72 kg
